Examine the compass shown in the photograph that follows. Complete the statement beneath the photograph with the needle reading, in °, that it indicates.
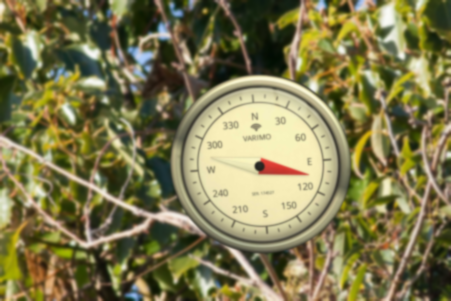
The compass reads 105 °
